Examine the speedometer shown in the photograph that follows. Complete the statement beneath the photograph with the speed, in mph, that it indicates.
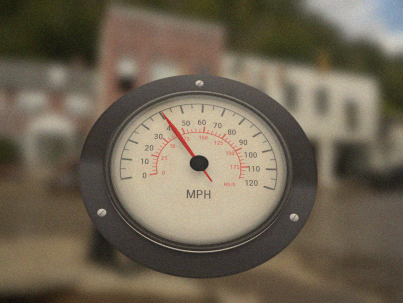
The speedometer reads 40 mph
